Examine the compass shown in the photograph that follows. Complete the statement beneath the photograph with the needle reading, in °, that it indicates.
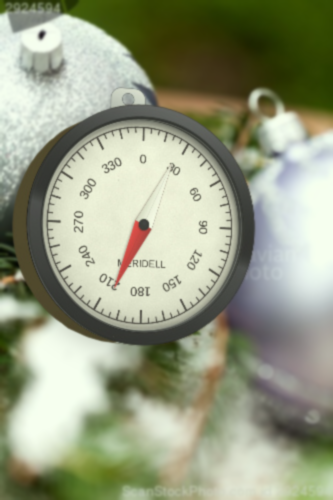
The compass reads 205 °
